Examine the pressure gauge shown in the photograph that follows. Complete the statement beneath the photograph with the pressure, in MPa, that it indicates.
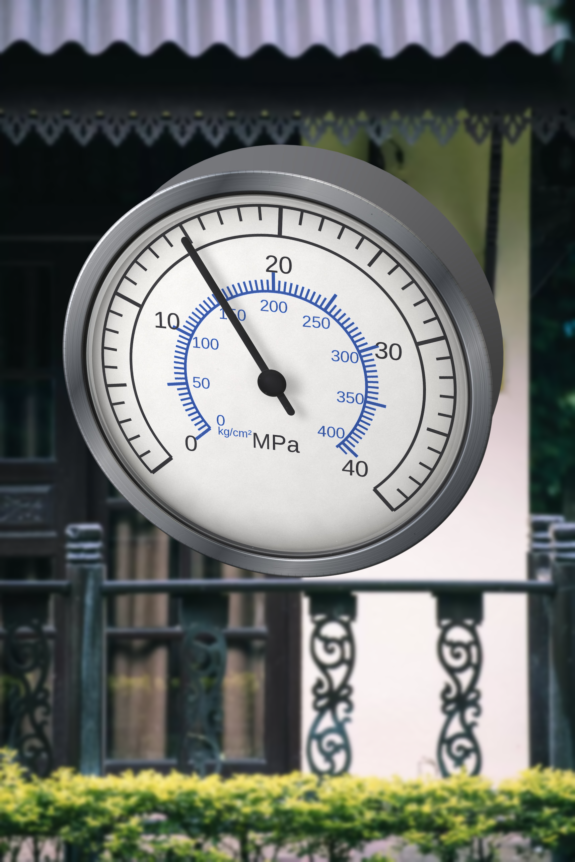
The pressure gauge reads 15 MPa
